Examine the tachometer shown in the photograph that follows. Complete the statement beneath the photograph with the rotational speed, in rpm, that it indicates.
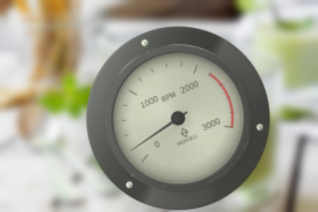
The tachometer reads 200 rpm
